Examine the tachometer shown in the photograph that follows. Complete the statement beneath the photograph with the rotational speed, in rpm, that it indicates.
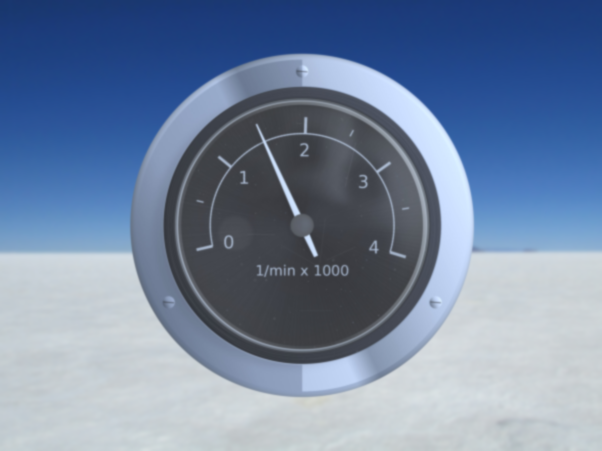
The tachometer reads 1500 rpm
